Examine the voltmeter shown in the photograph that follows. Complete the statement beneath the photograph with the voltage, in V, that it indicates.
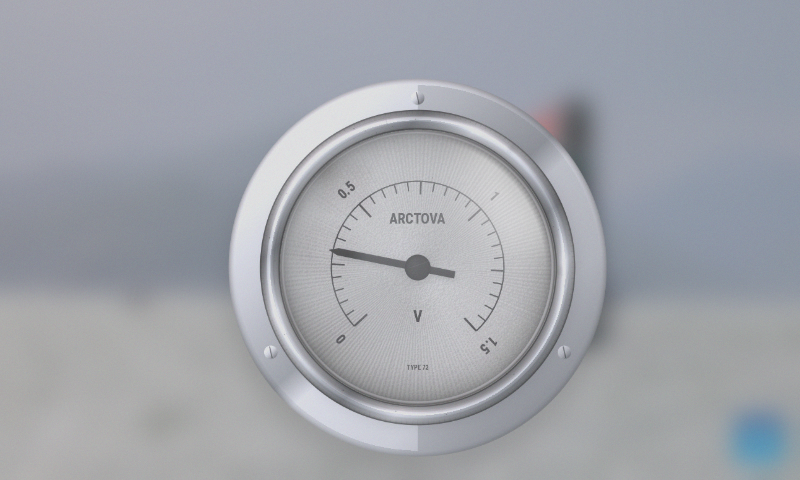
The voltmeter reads 0.3 V
